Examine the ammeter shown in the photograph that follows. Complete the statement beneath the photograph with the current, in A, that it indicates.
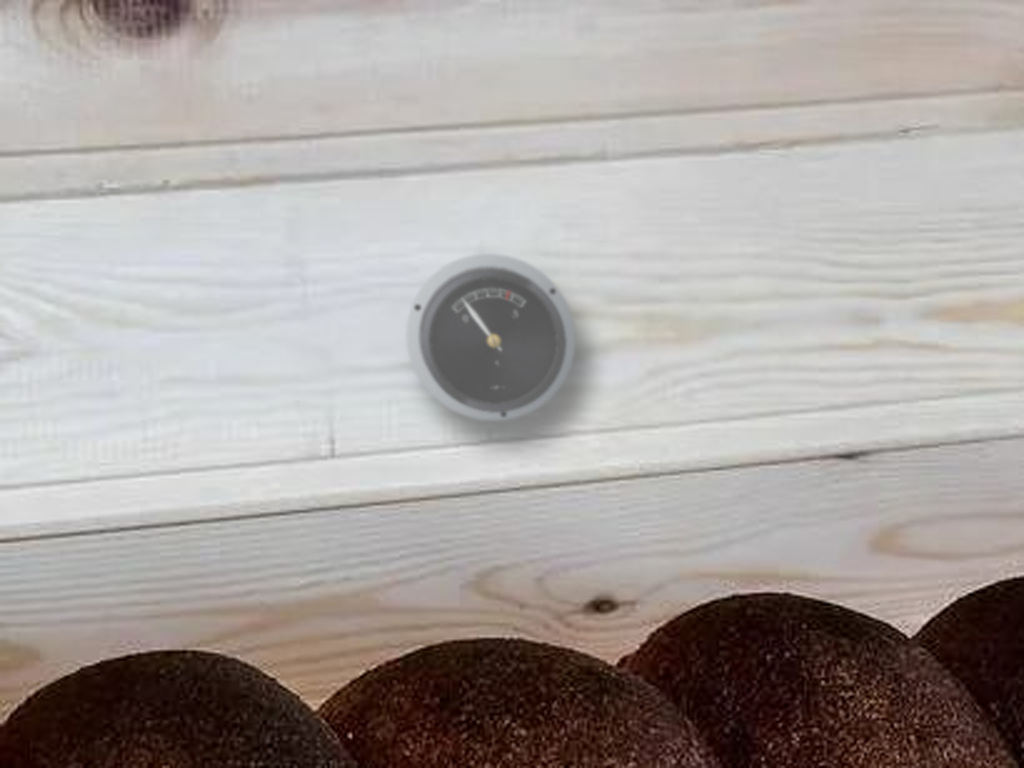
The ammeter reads 0.5 A
